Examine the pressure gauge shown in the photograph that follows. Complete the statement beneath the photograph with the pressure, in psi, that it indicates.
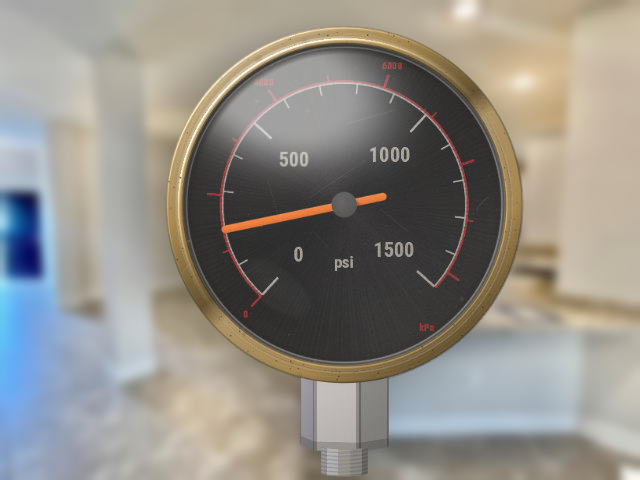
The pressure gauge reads 200 psi
